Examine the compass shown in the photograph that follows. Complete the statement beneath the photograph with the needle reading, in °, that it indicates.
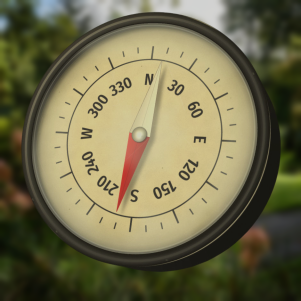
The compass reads 190 °
